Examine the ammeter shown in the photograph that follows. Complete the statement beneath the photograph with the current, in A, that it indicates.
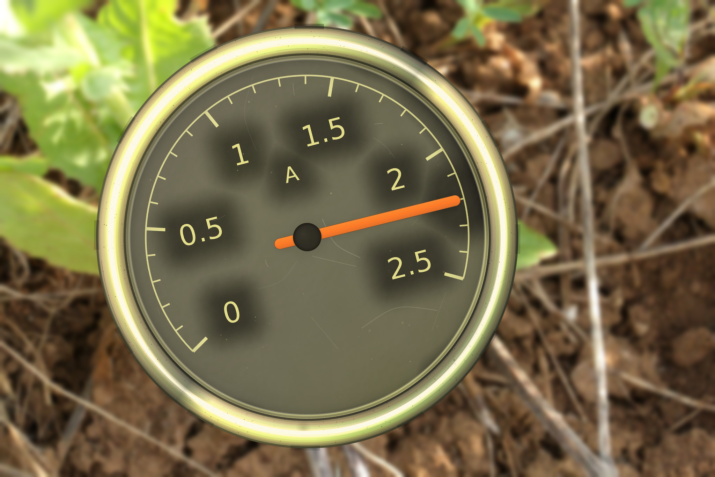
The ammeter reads 2.2 A
